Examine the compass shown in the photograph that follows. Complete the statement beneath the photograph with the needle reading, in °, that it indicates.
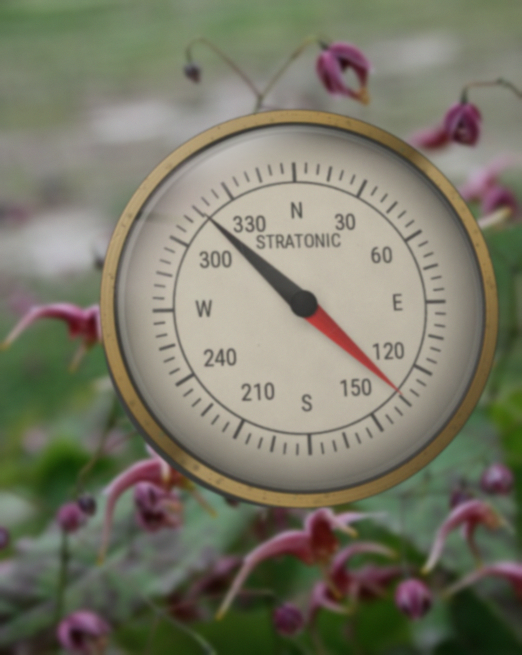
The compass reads 135 °
